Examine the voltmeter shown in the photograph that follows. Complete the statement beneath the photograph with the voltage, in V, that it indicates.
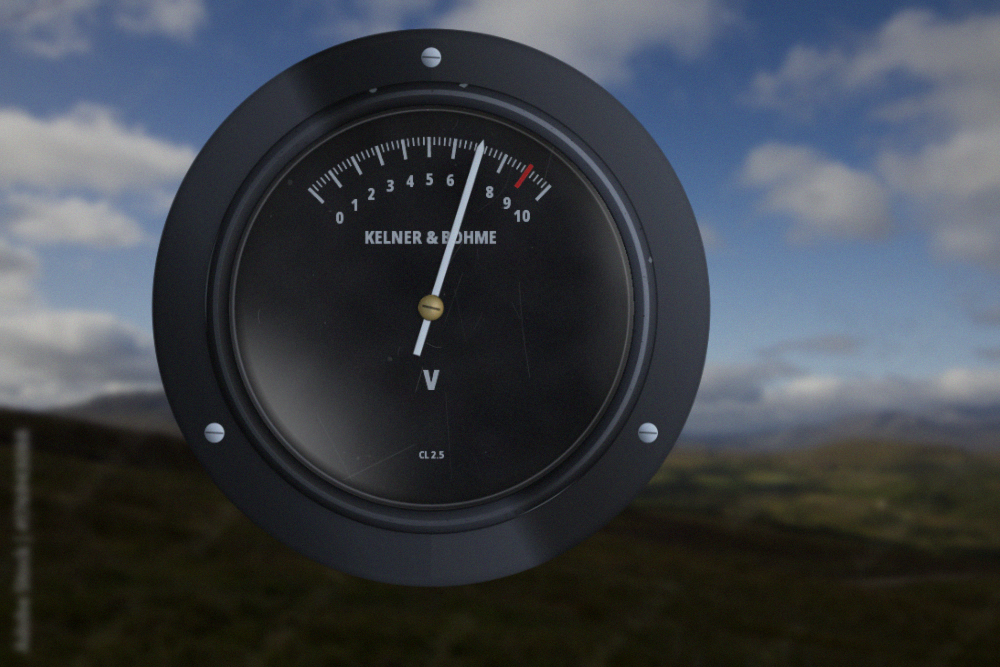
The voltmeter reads 7 V
